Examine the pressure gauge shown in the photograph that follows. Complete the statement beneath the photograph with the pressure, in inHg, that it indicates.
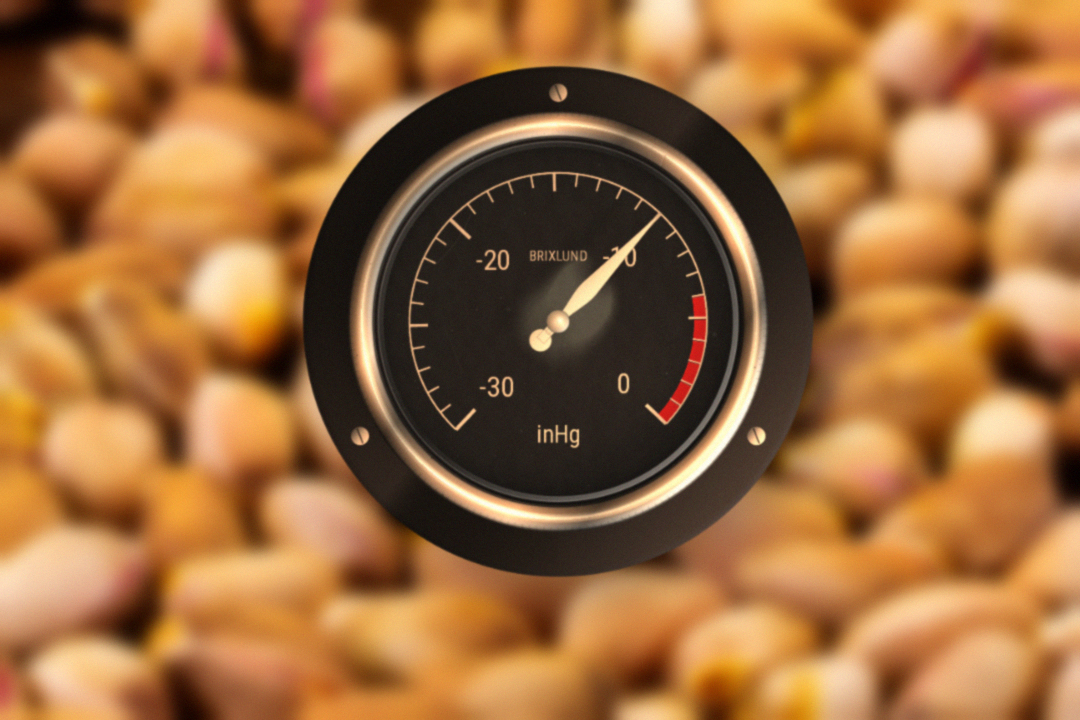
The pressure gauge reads -10 inHg
